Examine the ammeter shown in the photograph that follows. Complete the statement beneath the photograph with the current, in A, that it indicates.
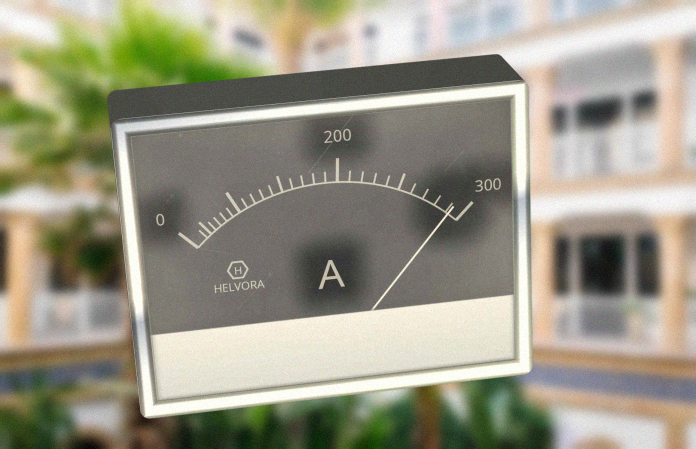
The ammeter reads 290 A
